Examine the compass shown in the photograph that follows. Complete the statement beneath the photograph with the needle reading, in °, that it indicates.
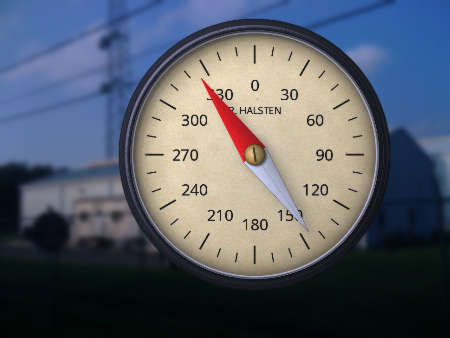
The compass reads 325 °
